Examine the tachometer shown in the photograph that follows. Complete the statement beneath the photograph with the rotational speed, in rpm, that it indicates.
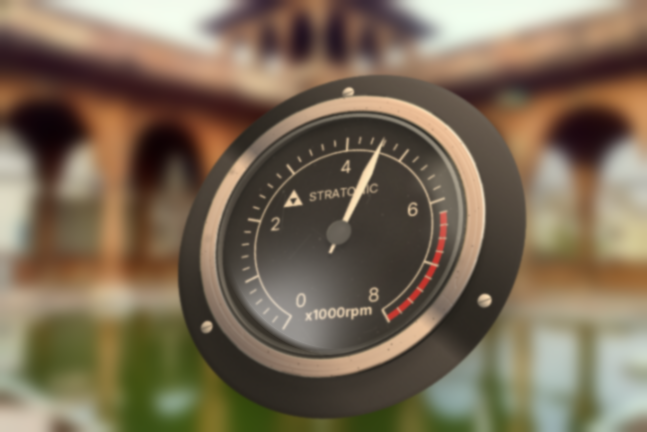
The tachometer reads 4600 rpm
